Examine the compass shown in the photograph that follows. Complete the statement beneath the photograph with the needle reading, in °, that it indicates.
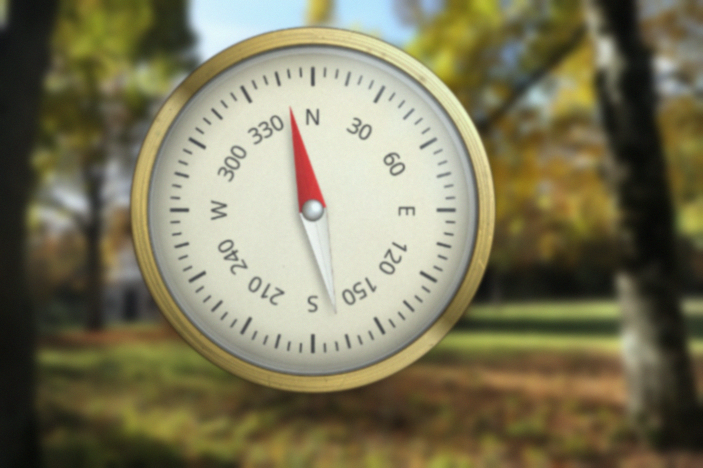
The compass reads 347.5 °
